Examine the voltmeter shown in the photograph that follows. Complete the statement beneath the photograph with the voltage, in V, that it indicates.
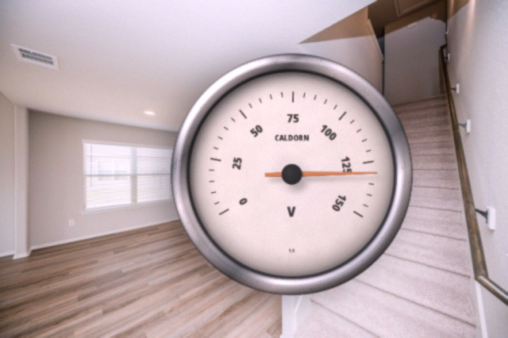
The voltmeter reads 130 V
